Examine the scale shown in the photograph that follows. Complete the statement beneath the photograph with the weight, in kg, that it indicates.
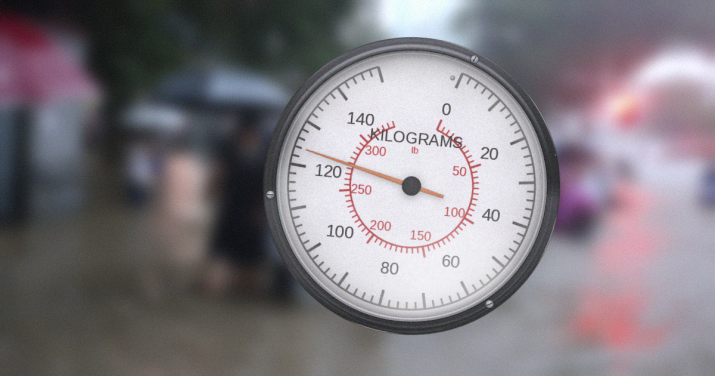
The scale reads 124 kg
